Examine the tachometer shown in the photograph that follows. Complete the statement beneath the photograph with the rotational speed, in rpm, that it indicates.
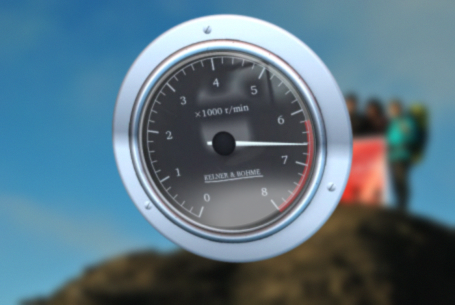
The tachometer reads 6600 rpm
